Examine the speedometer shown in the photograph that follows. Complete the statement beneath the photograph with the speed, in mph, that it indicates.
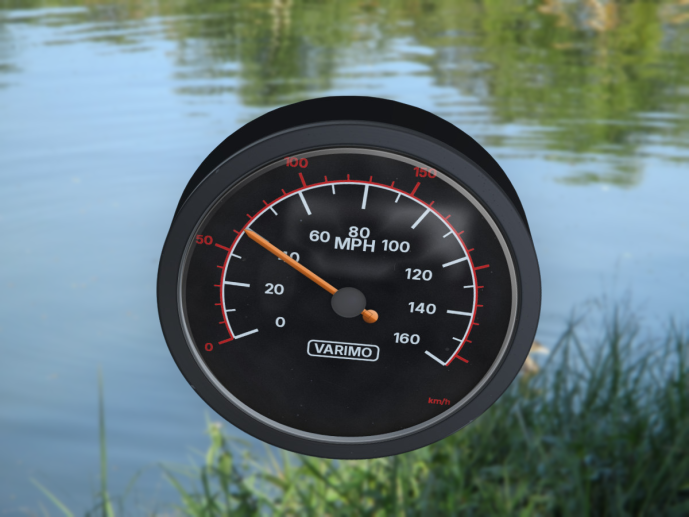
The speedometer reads 40 mph
